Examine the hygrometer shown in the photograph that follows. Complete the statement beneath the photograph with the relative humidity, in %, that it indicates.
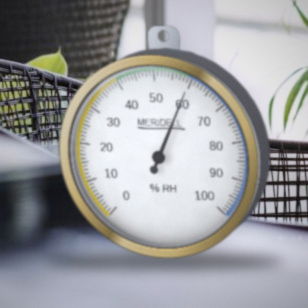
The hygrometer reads 60 %
